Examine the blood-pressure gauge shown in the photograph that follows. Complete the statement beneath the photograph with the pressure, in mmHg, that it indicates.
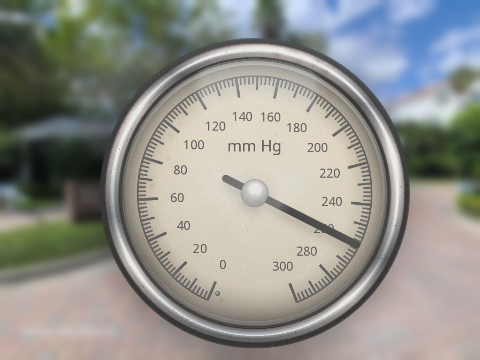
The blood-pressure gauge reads 260 mmHg
